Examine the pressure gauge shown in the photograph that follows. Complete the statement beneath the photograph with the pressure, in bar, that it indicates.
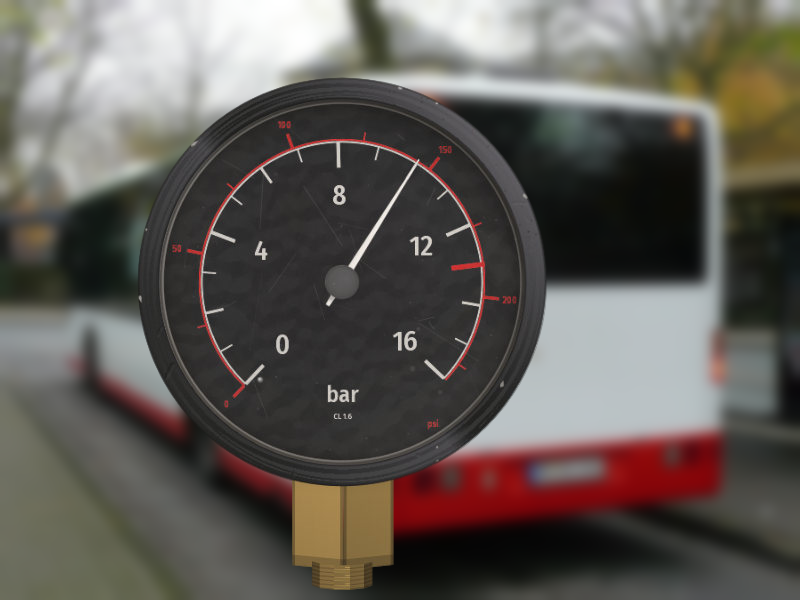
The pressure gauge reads 10 bar
